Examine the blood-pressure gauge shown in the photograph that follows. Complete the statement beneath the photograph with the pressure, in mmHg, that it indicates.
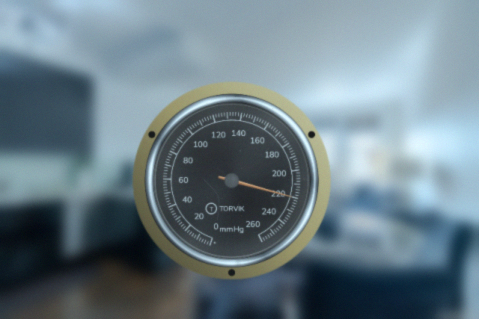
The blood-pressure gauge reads 220 mmHg
